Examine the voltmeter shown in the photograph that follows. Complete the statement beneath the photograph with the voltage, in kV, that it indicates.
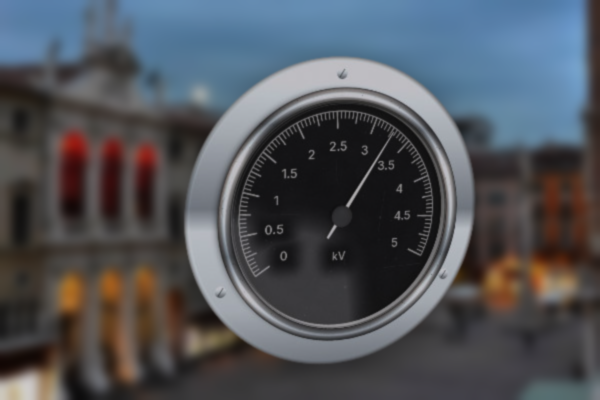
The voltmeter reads 3.25 kV
